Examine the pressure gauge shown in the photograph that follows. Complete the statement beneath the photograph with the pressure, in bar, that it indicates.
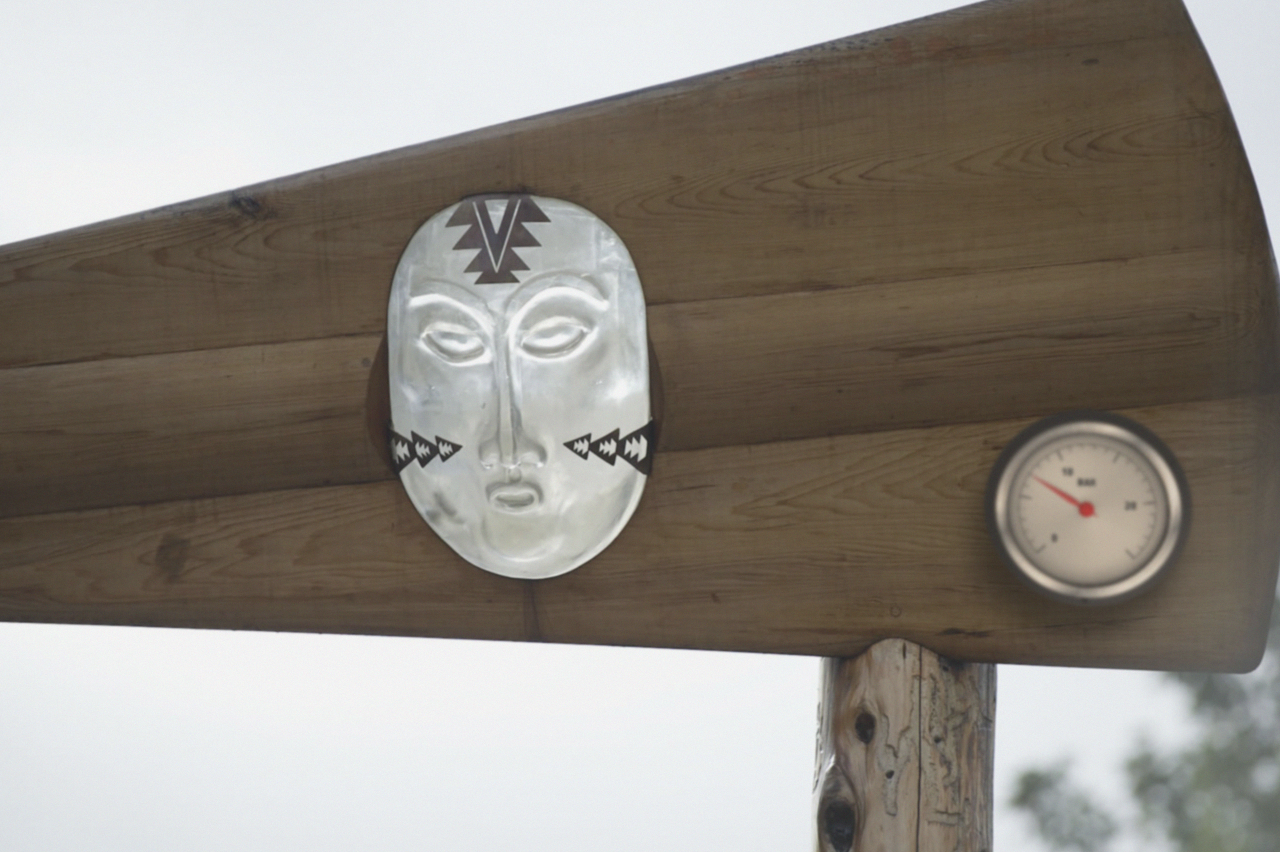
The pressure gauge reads 7 bar
